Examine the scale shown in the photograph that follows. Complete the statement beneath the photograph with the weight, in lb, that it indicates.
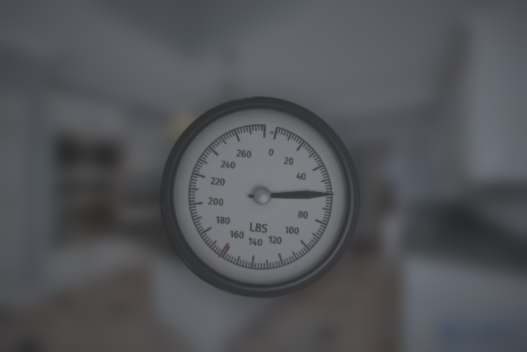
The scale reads 60 lb
